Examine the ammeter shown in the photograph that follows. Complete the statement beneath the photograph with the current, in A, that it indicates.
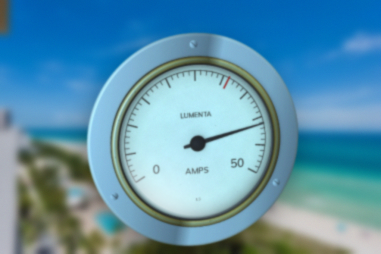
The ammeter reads 41 A
